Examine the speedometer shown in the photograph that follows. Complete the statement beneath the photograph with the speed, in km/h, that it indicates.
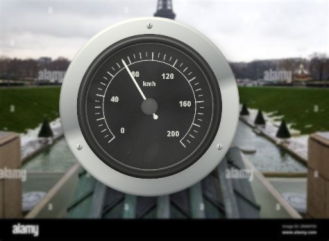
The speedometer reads 75 km/h
